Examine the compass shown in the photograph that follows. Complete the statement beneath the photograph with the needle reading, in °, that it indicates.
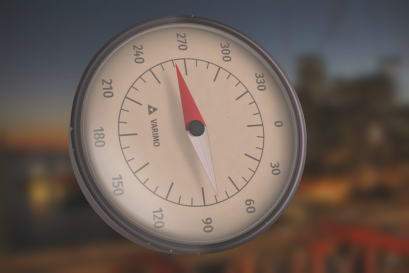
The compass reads 260 °
